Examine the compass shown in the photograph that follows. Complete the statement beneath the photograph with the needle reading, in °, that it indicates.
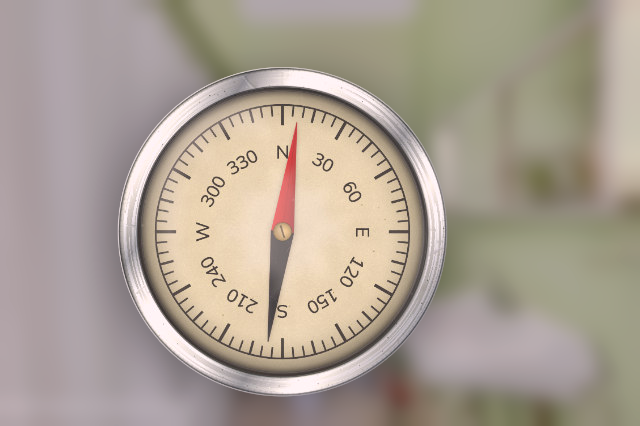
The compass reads 7.5 °
